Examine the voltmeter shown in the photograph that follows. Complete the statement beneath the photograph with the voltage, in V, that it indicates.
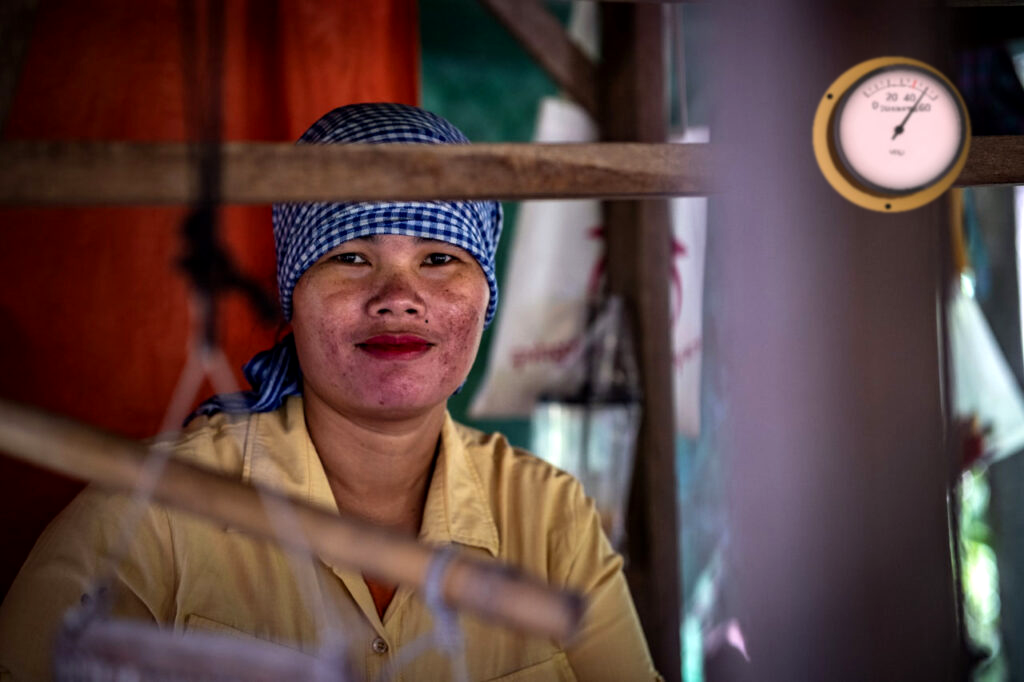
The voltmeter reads 50 V
